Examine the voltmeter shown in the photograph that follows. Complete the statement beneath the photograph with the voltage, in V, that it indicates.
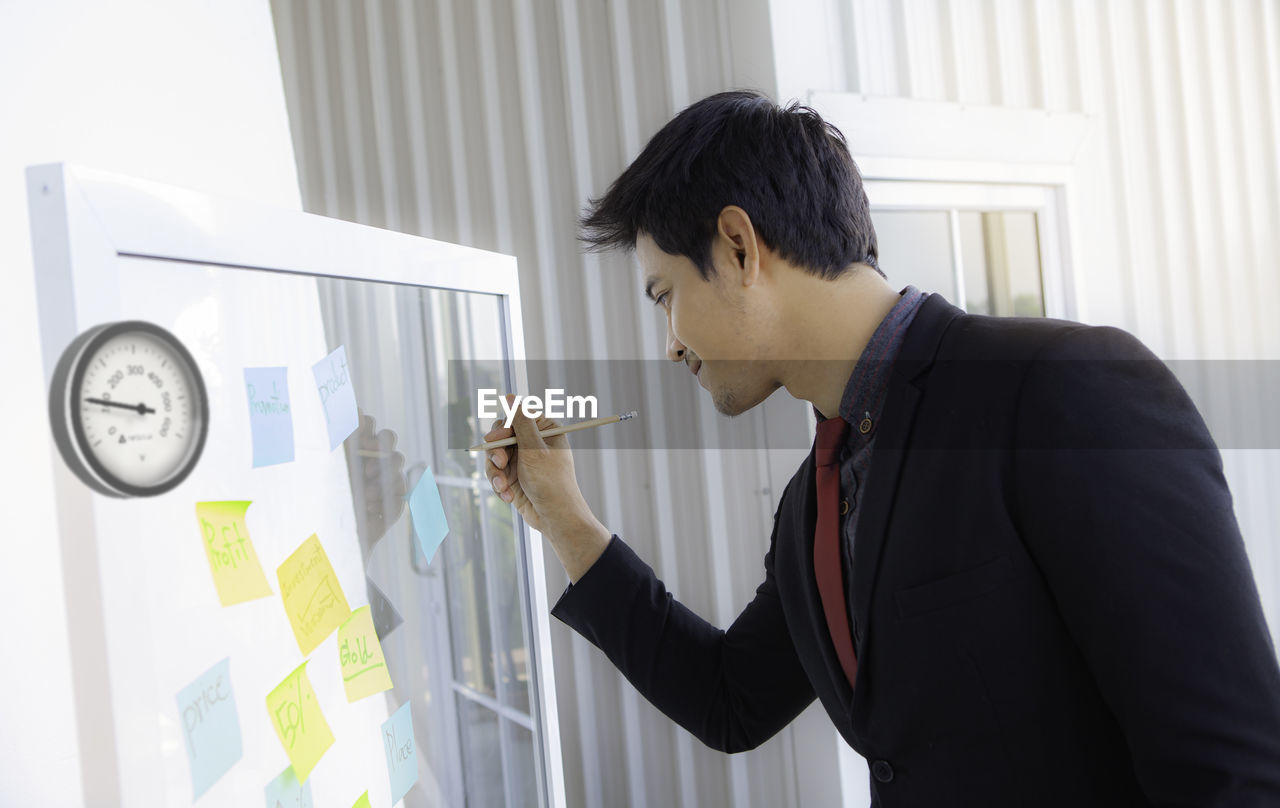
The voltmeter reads 100 V
